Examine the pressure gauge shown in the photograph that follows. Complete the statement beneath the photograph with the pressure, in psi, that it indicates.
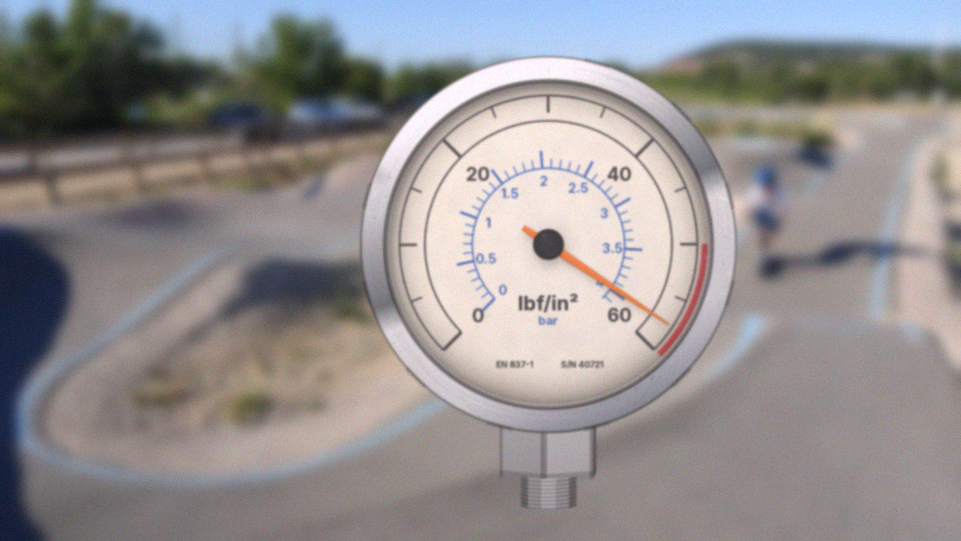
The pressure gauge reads 57.5 psi
